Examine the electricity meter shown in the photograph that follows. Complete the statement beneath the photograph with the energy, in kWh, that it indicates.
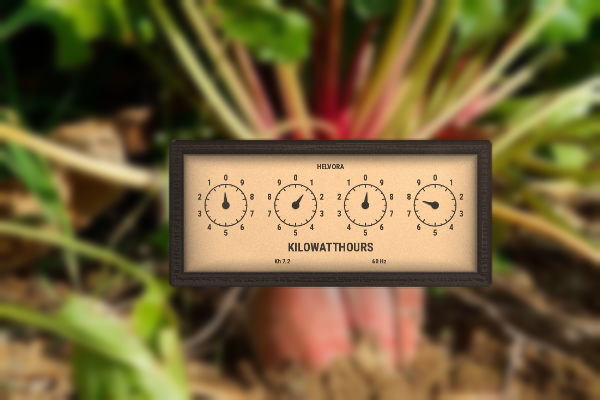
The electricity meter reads 98 kWh
